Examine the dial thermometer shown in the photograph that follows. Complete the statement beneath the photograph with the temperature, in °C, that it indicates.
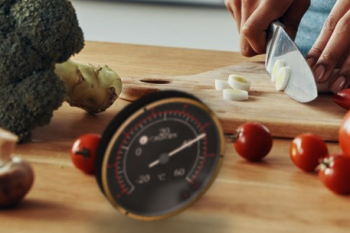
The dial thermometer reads 40 °C
